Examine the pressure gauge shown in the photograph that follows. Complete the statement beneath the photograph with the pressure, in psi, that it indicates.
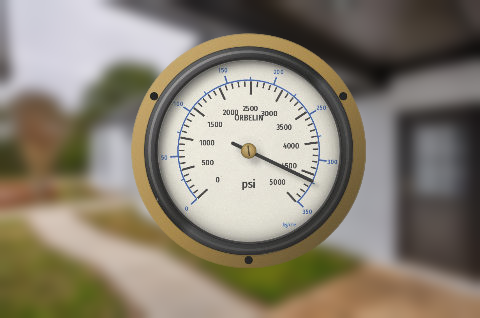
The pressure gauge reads 4600 psi
